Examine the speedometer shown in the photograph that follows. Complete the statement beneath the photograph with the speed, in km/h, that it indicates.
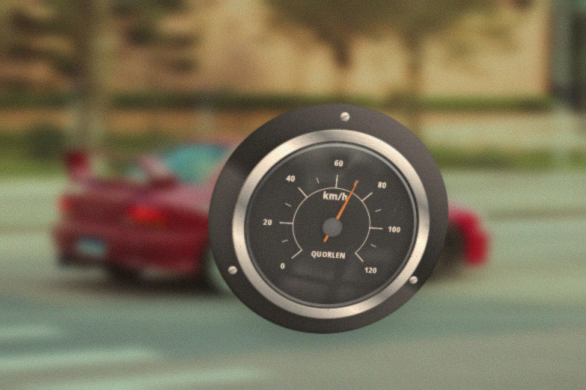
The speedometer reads 70 km/h
